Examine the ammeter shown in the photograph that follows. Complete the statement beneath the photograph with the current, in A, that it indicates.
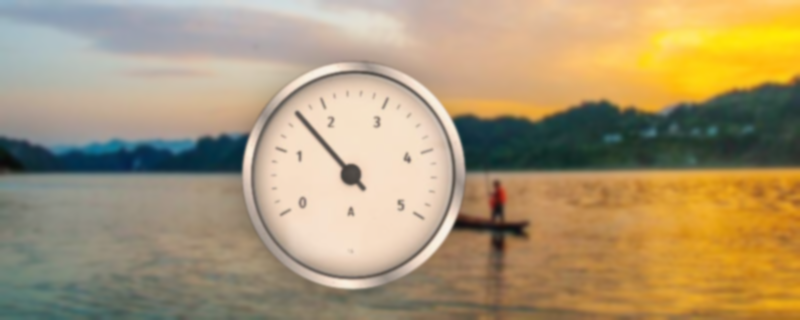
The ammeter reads 1.6 A
